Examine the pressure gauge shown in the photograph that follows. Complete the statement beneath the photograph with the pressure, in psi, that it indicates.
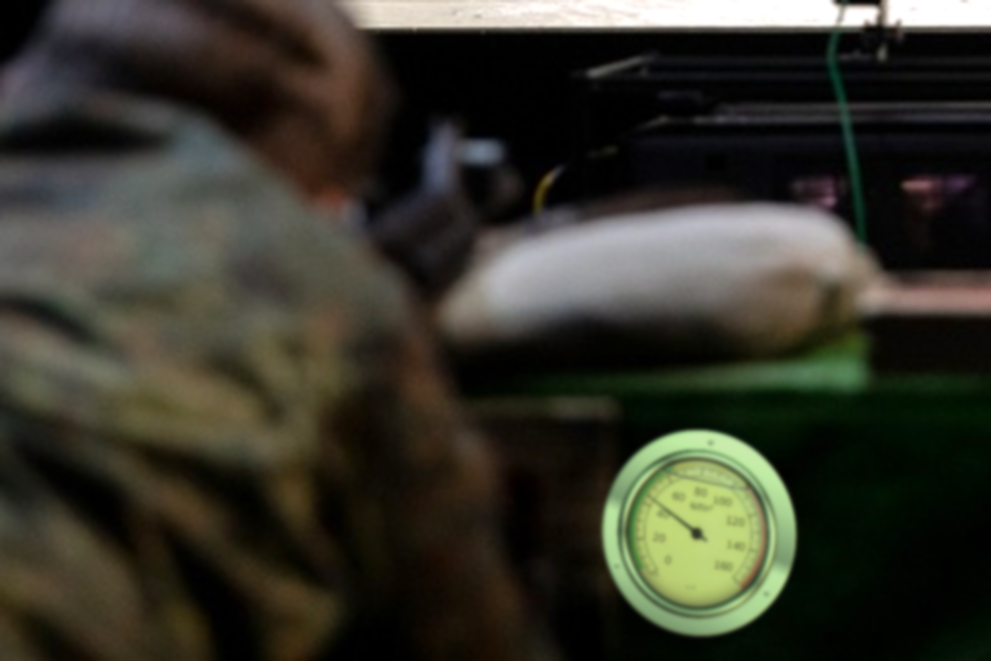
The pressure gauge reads 45 psi
